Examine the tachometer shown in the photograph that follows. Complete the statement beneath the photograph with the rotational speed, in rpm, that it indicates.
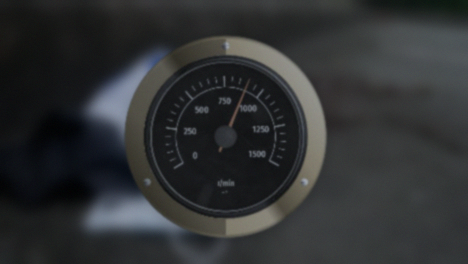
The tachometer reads 900 rpm
